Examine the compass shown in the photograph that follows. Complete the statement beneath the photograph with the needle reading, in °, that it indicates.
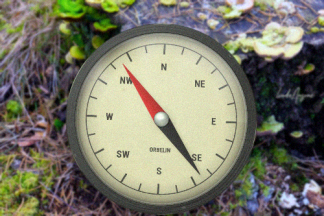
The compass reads 322.5 °
